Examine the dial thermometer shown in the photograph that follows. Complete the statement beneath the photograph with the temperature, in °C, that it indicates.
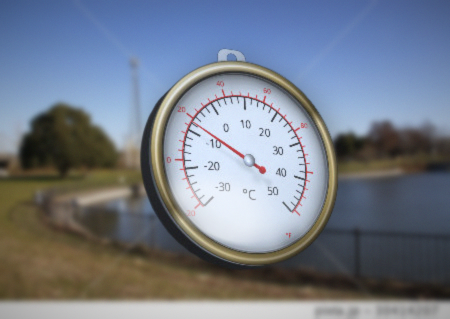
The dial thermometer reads -8 °C
